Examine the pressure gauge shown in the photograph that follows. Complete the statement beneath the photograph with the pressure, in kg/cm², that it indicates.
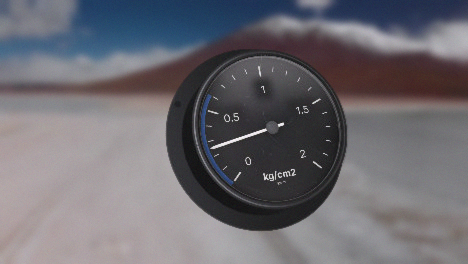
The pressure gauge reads 0.25 kg/cm²
